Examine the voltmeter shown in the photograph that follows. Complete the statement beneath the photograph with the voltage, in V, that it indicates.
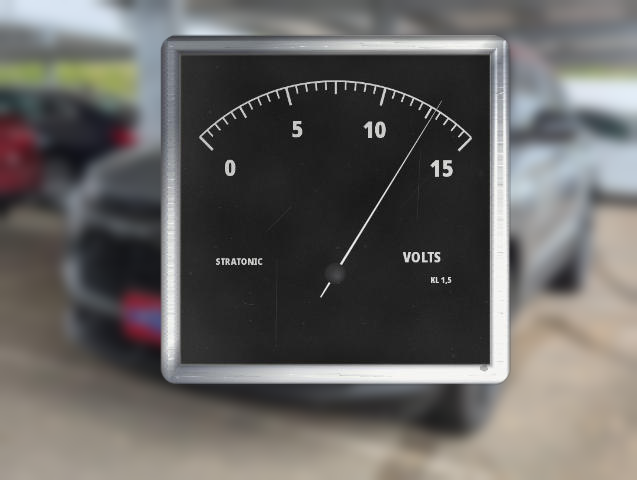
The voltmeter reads 12.75 V
